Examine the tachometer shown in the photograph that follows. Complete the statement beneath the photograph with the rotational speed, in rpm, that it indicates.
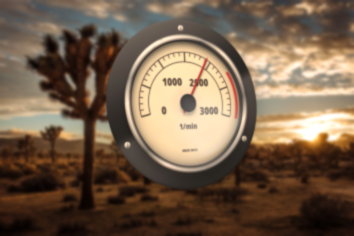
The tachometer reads 1900 rpm
